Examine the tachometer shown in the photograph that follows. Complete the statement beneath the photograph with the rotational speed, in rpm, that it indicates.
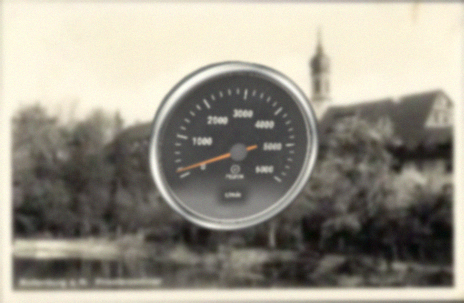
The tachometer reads 200 rpm
